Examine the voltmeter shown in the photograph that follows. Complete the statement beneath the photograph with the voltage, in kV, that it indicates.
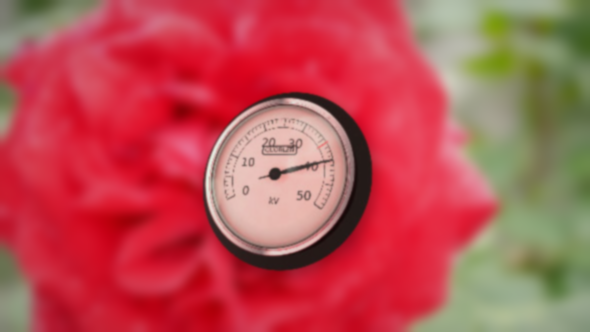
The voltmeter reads 40 kV
